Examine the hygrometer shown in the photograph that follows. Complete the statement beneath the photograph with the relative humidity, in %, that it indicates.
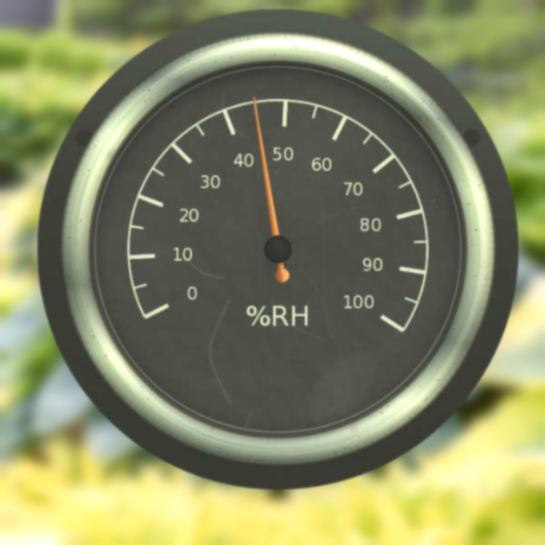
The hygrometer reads 45 %
